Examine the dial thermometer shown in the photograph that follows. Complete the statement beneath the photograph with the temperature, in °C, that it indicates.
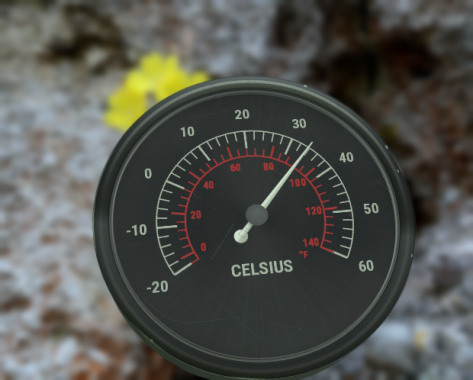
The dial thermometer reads 34 °C
